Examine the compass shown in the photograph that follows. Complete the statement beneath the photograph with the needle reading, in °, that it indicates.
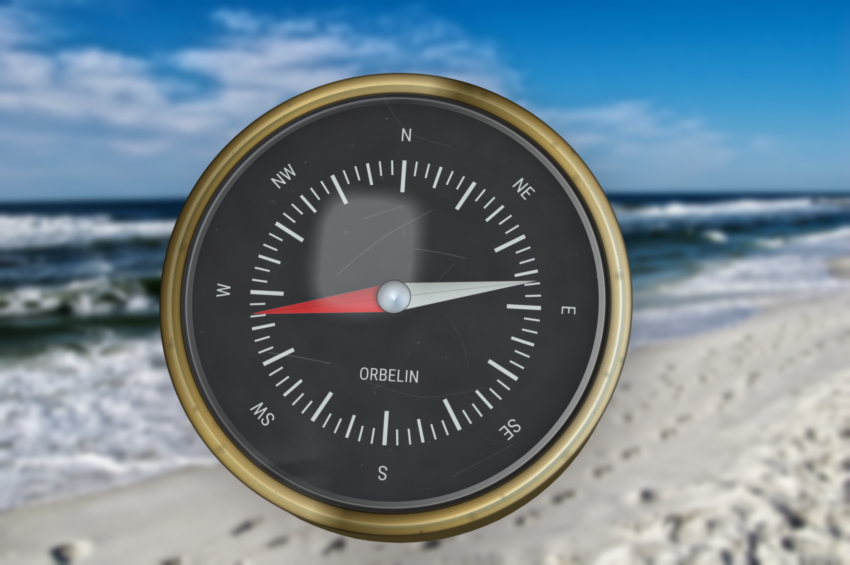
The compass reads 260 °
